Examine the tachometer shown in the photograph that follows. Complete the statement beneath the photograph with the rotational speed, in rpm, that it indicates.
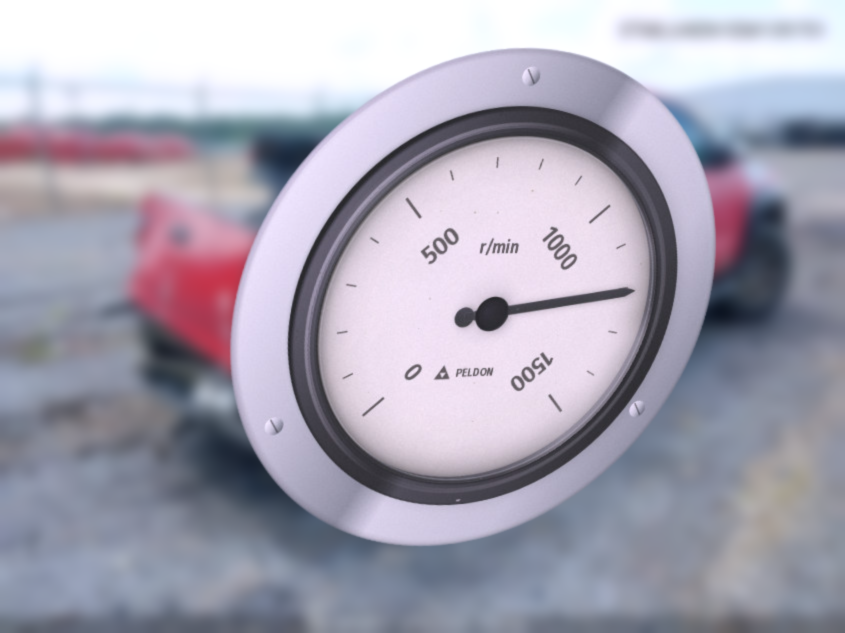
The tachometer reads 1200 rpm
